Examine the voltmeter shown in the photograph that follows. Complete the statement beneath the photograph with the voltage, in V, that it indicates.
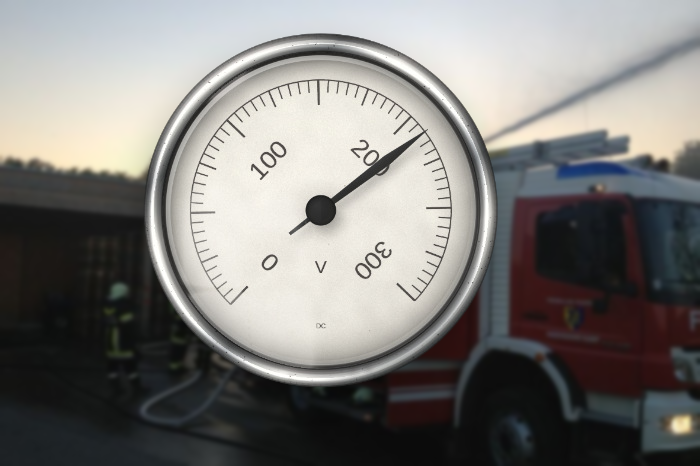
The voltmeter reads 210 V
